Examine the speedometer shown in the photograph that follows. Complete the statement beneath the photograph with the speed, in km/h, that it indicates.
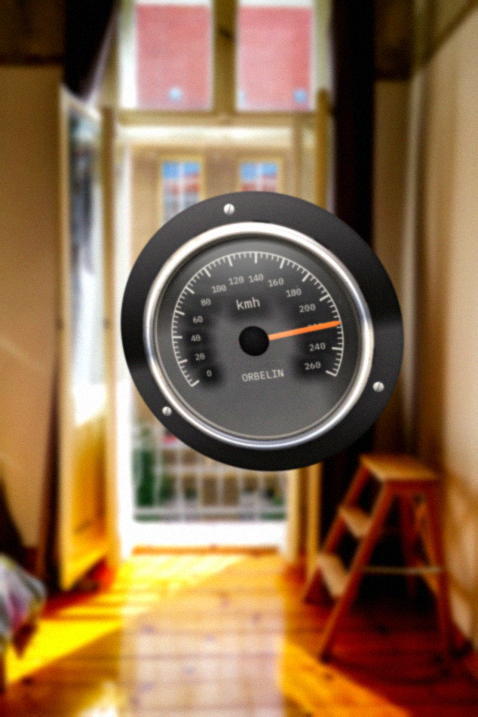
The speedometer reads 220 km/h
